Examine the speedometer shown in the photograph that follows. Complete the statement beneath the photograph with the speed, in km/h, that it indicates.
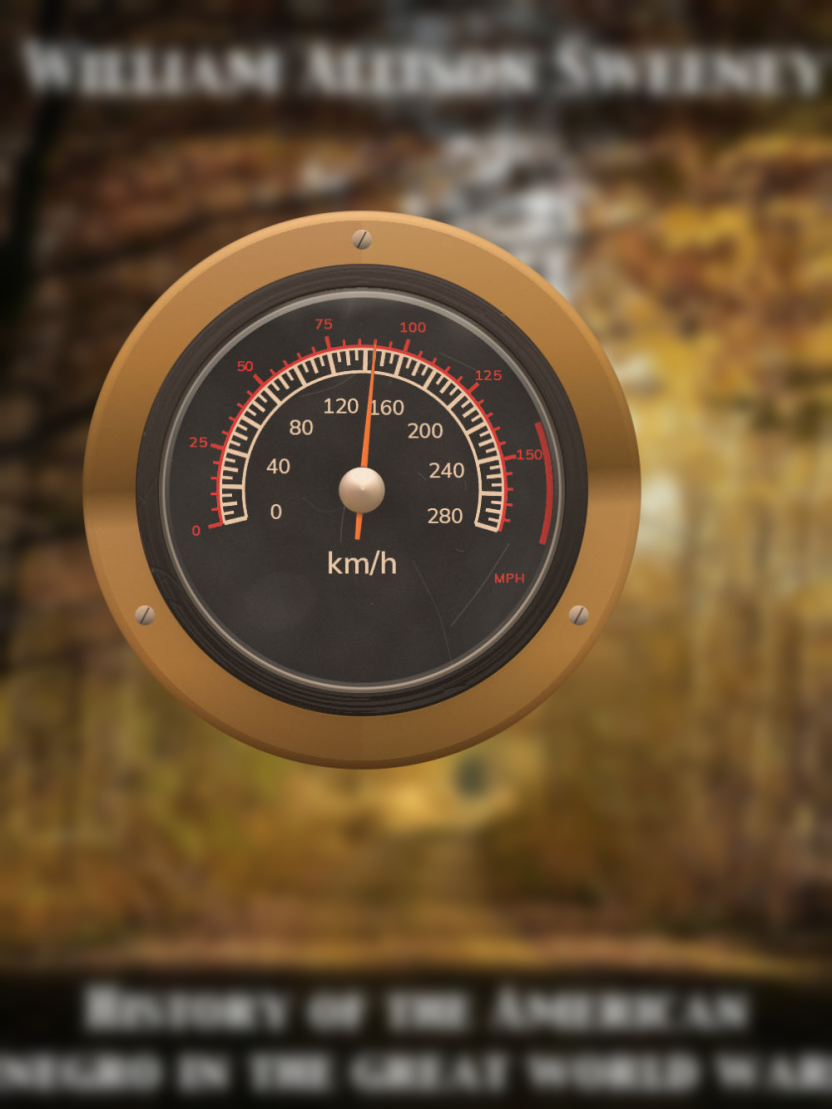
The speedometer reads 145 km/h
